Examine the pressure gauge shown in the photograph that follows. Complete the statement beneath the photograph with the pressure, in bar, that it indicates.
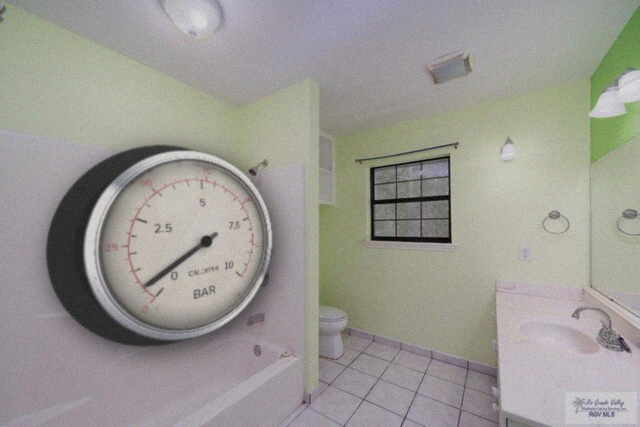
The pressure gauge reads 0.5 bar
